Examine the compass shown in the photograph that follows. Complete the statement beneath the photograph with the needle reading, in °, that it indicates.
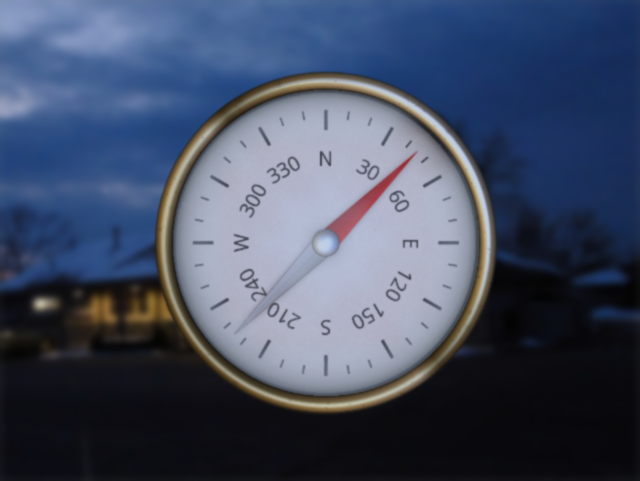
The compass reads 45 °
